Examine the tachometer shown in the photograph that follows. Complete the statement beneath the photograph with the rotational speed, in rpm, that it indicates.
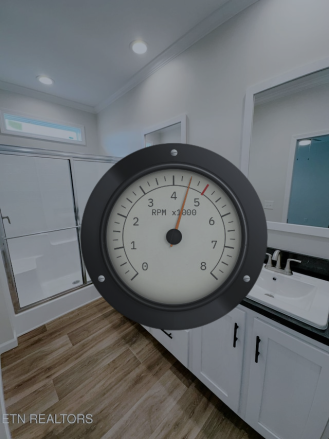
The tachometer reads 4500 rpm
